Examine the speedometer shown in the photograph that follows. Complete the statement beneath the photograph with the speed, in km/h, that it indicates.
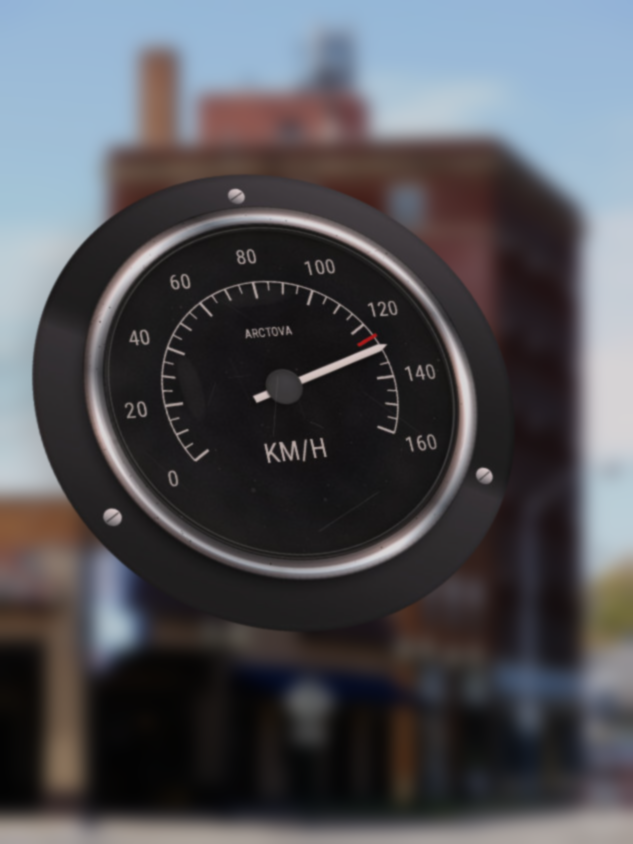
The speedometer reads 130 km/h
